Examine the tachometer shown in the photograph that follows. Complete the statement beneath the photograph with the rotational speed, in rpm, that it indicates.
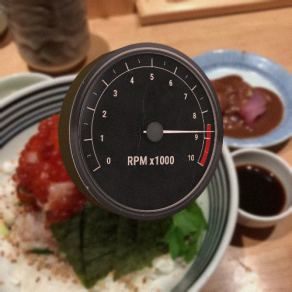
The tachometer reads 8750 rpm
